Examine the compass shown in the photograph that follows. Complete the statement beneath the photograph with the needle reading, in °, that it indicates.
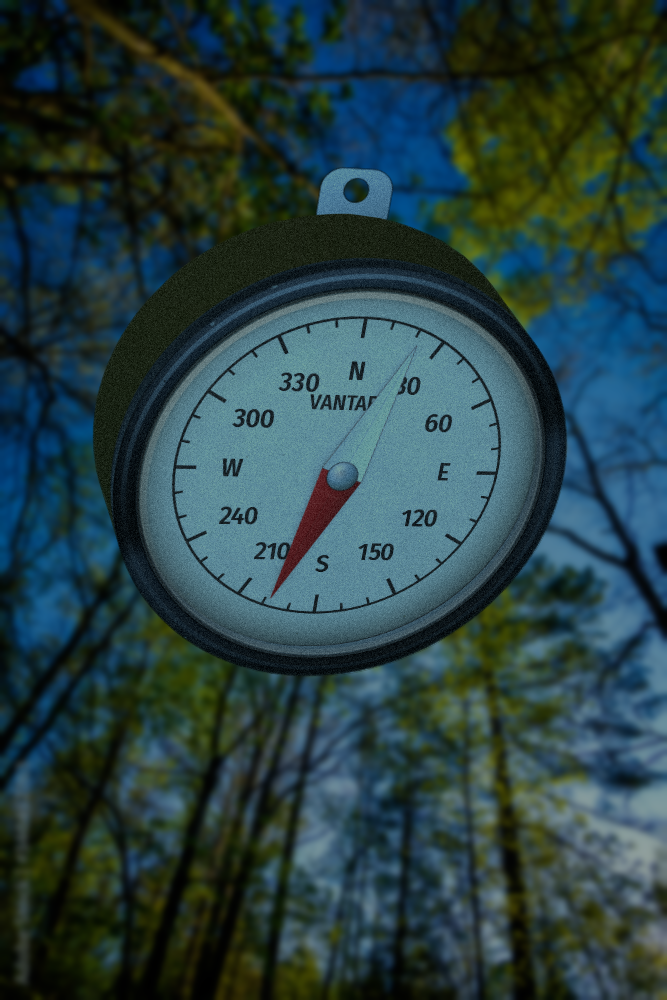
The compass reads 200 °
